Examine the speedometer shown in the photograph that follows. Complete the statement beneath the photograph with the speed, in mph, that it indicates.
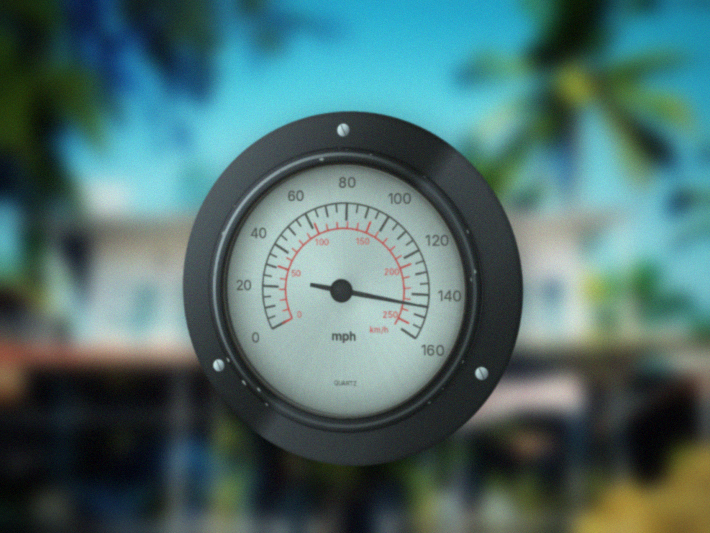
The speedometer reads 145 mph
